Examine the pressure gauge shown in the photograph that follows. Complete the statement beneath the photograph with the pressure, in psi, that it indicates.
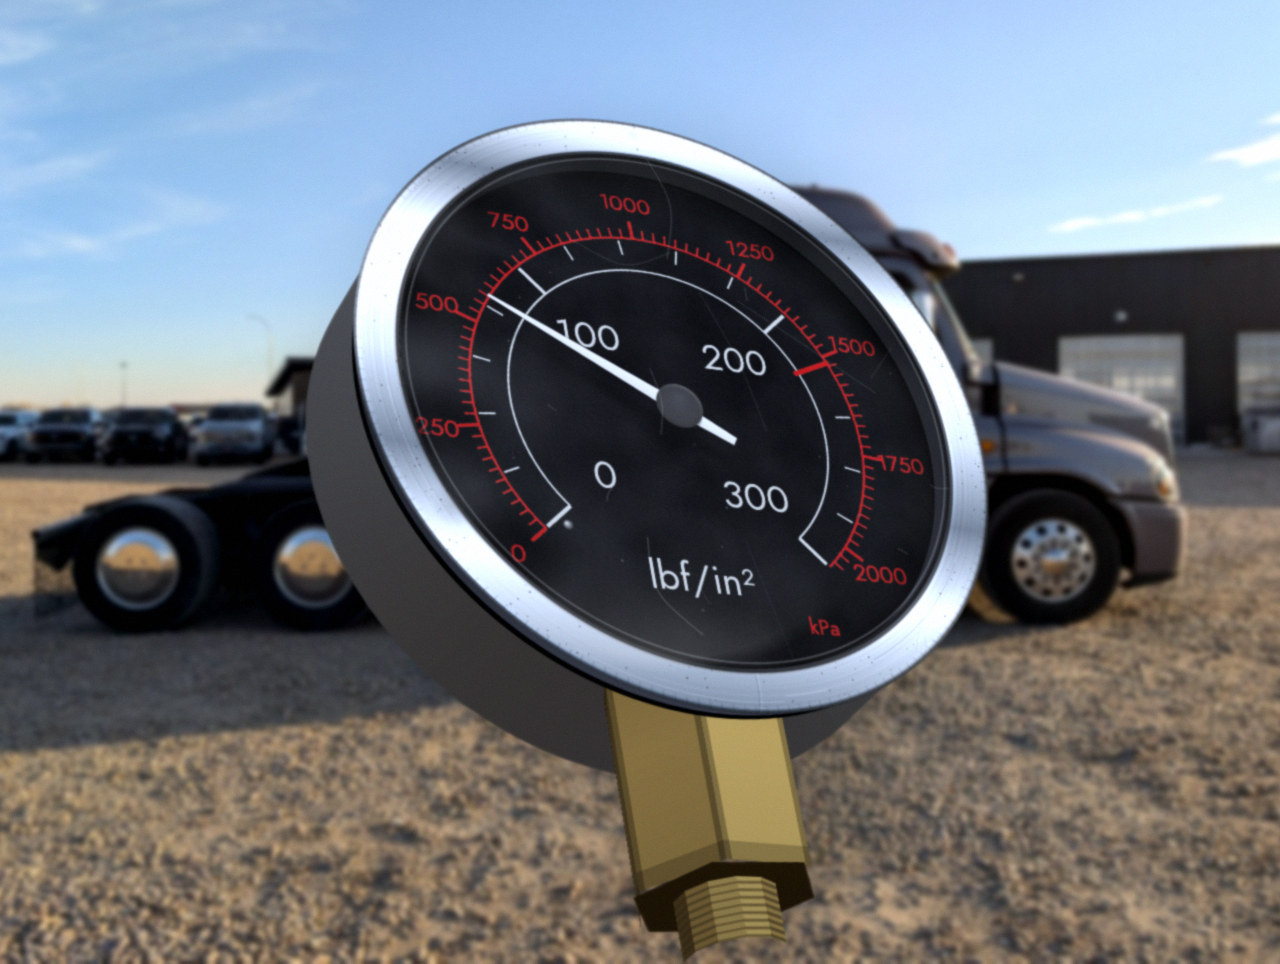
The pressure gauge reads 80 psi
